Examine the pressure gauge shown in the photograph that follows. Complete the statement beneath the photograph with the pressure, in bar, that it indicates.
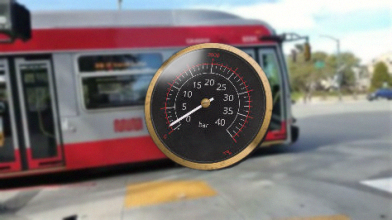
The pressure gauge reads 1 bar
